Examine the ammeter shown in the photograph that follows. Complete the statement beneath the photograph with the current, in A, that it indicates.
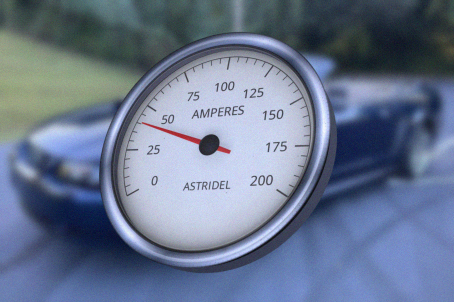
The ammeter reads 40 A
